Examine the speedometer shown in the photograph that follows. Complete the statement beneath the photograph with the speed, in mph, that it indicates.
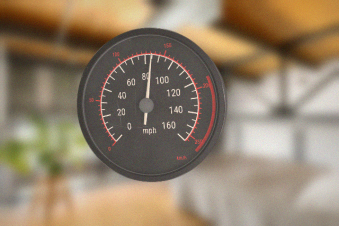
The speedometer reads 85 mph
